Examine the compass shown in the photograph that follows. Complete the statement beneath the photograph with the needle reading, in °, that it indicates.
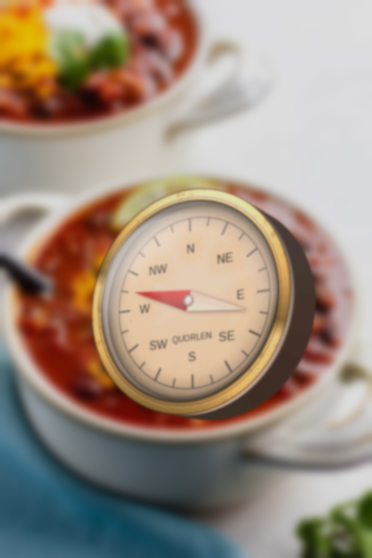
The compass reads 285 °
